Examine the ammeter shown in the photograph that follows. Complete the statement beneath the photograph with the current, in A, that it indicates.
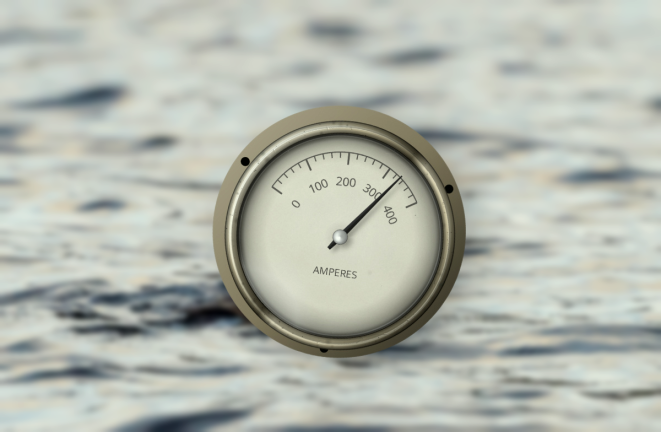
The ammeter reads 330 A
